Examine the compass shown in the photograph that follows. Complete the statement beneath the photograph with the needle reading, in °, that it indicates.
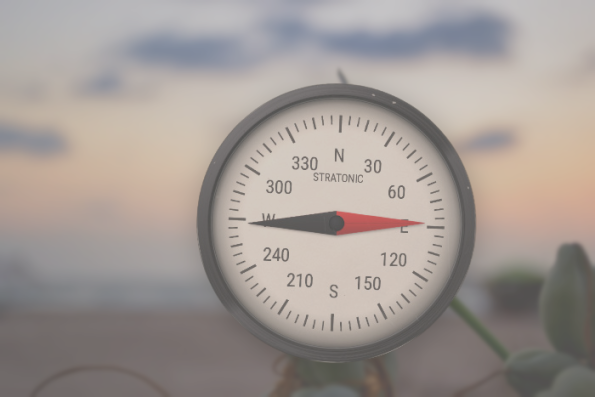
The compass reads 87.5 °
